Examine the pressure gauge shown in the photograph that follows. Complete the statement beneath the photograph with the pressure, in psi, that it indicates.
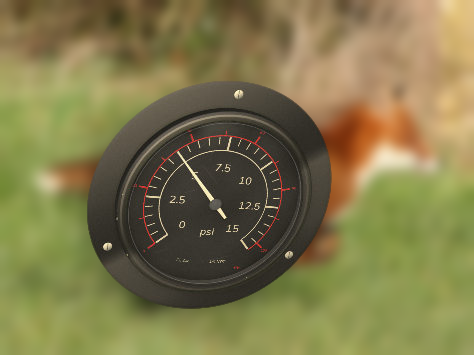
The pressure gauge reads 5 psi
